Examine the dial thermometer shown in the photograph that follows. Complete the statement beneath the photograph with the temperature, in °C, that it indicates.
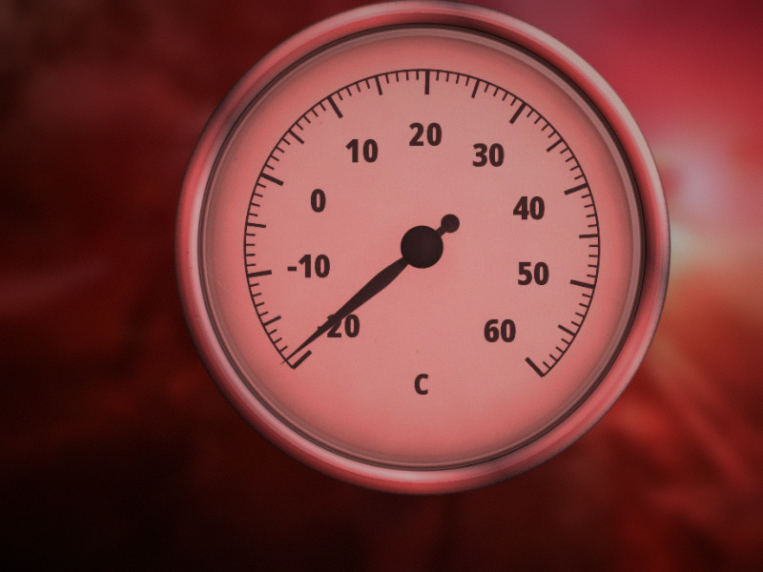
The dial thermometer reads -19 °C
